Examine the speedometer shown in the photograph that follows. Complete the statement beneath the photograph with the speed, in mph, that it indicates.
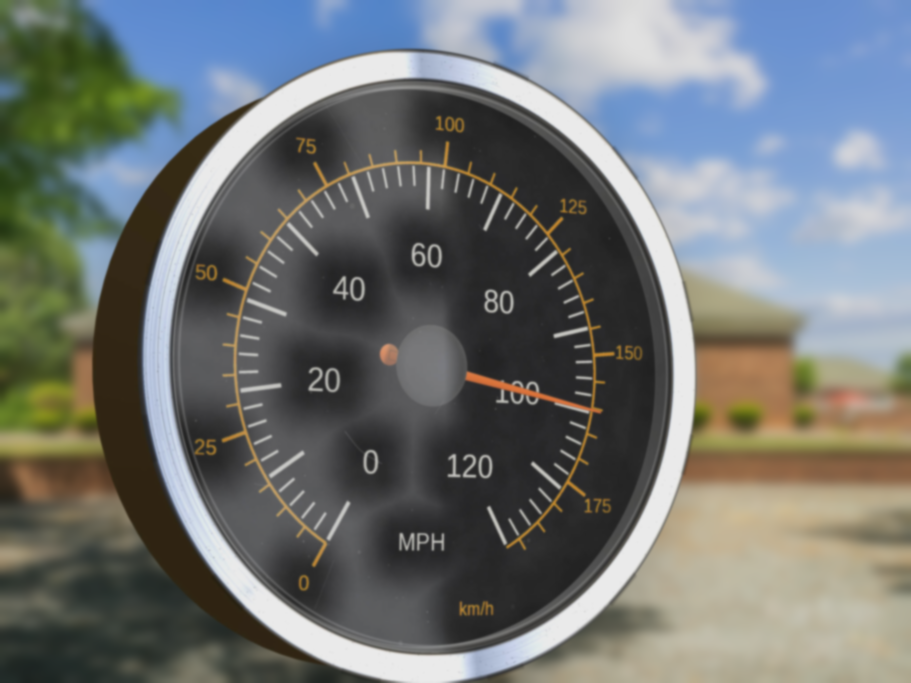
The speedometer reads 100 mph
